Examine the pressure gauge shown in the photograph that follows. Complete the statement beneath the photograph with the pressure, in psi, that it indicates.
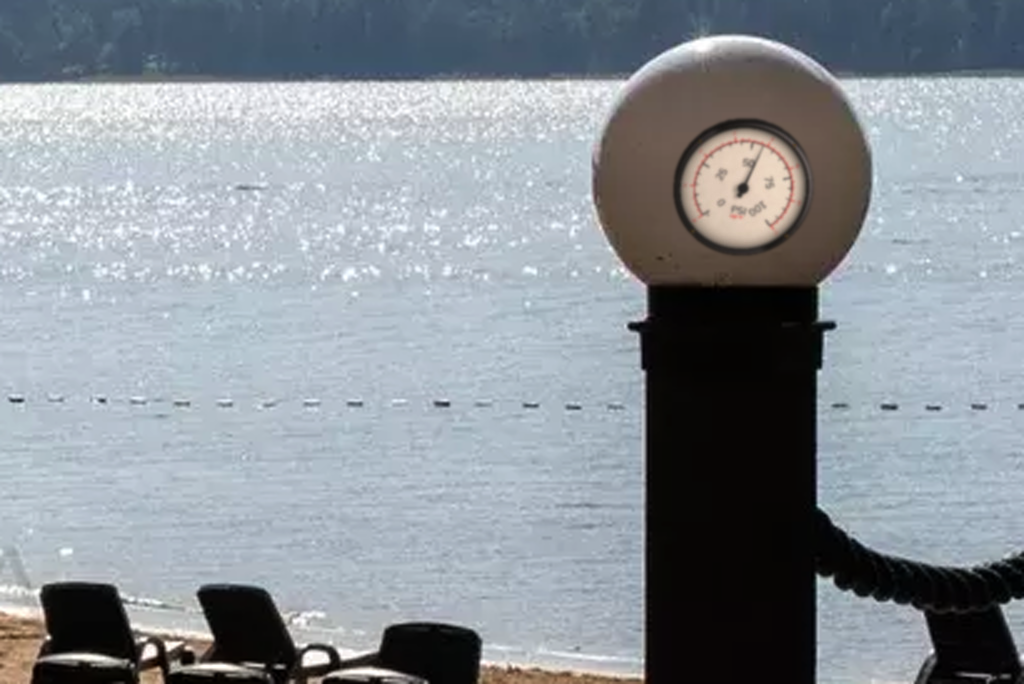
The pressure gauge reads 55 psi
